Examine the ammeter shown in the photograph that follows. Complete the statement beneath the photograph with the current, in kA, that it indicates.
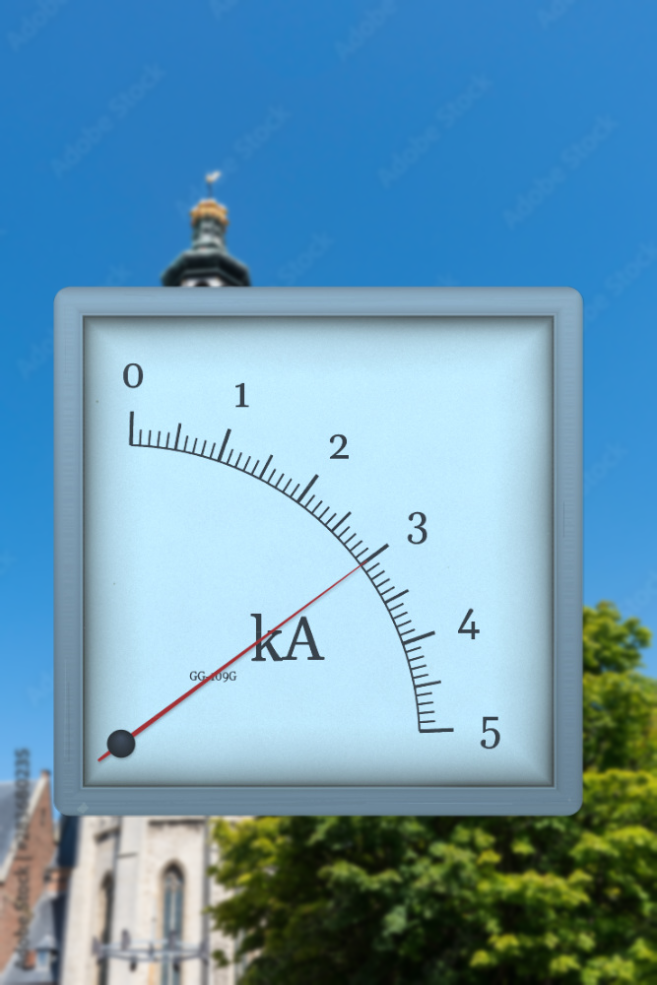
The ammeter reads 3 kA
